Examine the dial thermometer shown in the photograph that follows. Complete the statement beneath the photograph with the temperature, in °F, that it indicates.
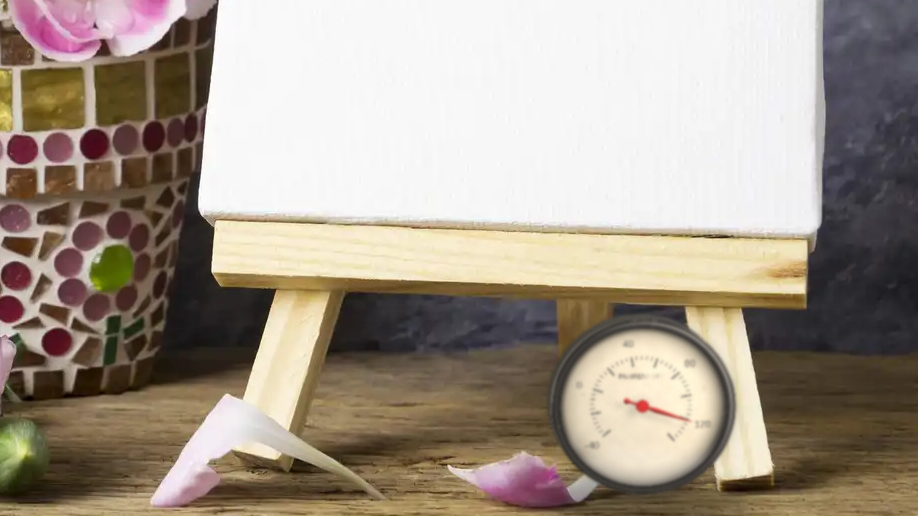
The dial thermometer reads 120 °F
